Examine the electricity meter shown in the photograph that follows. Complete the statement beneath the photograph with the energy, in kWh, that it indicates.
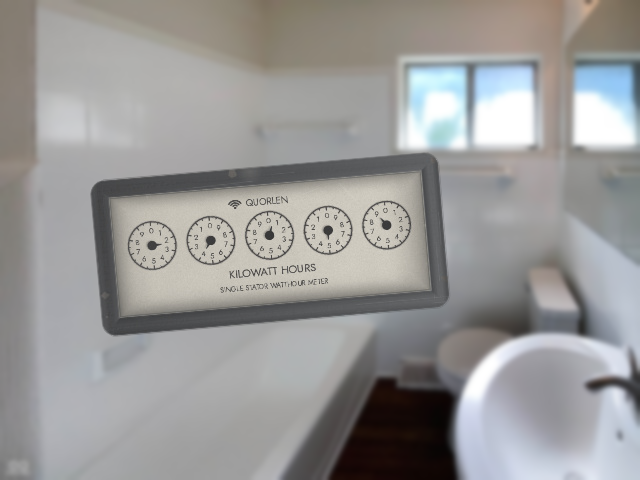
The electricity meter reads 24049 kWh
